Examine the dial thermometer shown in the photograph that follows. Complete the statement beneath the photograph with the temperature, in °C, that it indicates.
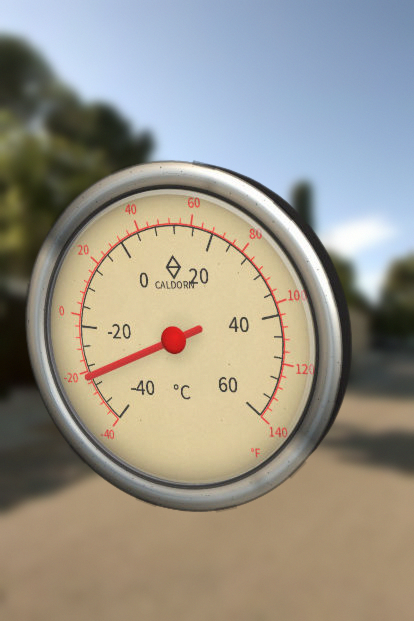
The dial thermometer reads -30 °C
